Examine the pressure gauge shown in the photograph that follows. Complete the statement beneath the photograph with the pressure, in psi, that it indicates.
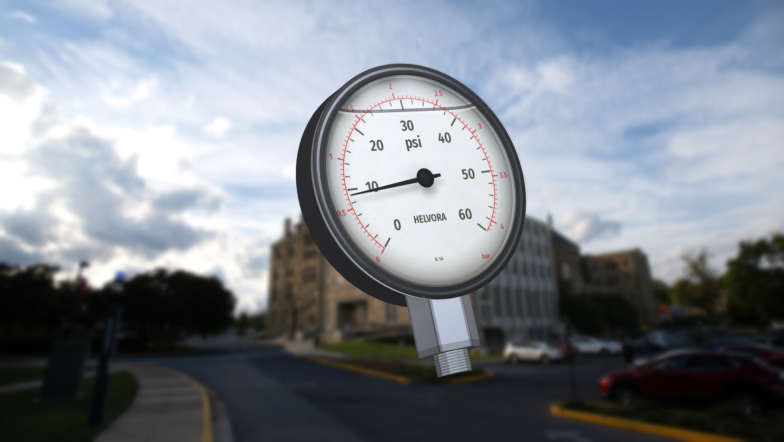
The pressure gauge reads 9 psi
